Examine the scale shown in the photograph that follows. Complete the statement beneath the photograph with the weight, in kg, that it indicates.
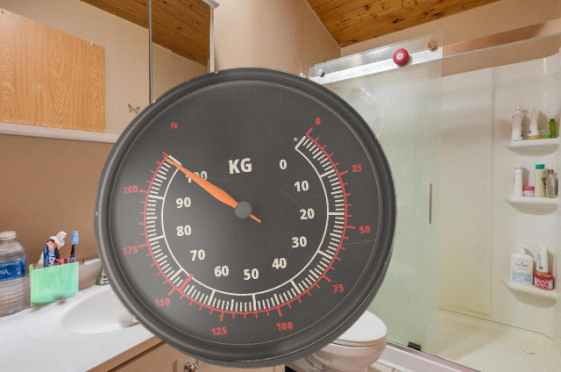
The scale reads 99 kg
